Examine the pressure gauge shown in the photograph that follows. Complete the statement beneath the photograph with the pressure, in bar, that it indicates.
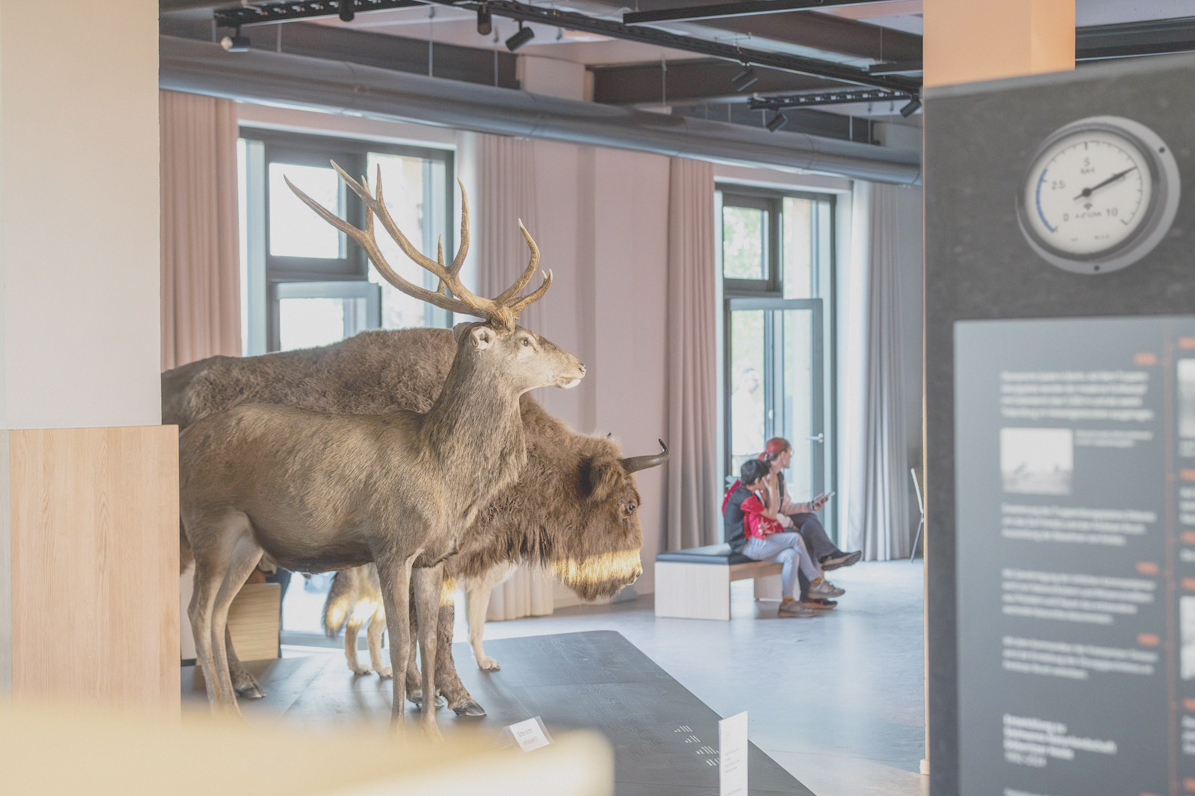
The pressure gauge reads 7.5 bar
